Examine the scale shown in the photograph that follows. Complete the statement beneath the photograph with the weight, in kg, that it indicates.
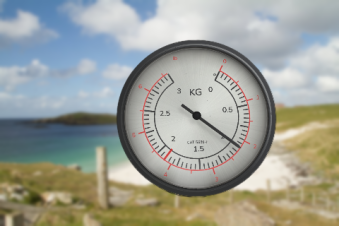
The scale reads 1 kg
